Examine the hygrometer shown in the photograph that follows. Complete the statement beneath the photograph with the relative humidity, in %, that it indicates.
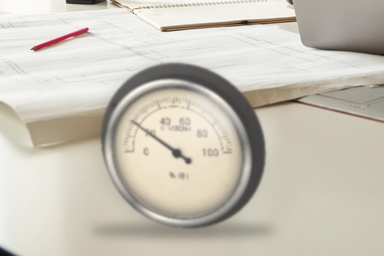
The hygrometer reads 20 %
